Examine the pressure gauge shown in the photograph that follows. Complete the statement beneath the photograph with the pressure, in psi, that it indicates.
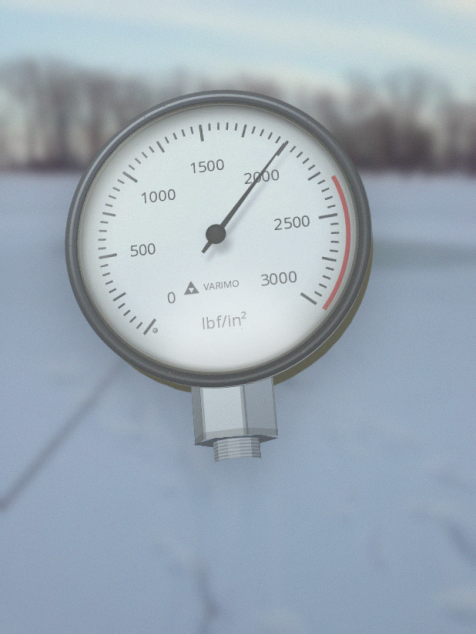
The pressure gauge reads 2000 psi
